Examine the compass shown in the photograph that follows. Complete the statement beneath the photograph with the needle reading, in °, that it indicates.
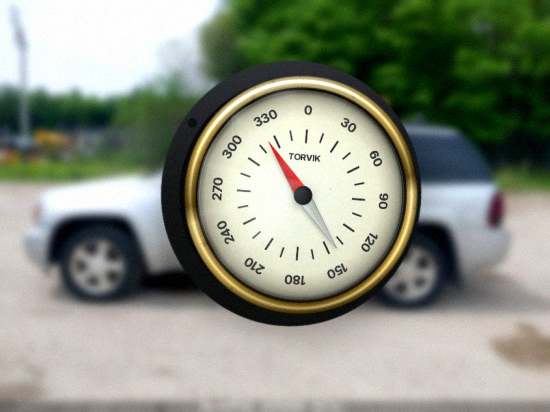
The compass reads 322.5 °
